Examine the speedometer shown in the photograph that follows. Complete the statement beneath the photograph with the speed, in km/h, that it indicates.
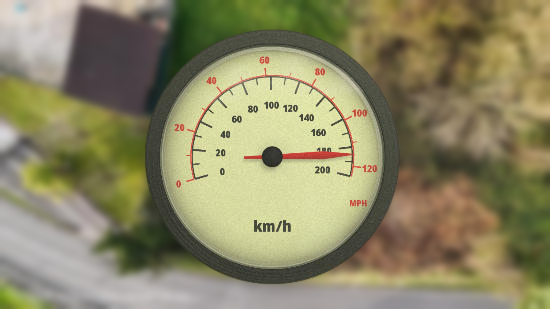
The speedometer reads 185 km/h
